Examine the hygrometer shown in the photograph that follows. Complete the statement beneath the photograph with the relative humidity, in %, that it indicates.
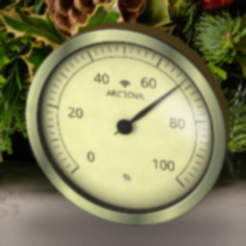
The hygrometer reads 68 %
